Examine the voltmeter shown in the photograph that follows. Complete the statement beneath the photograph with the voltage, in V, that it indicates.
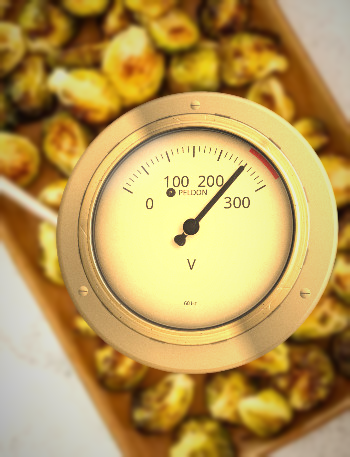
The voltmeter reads 250 V
